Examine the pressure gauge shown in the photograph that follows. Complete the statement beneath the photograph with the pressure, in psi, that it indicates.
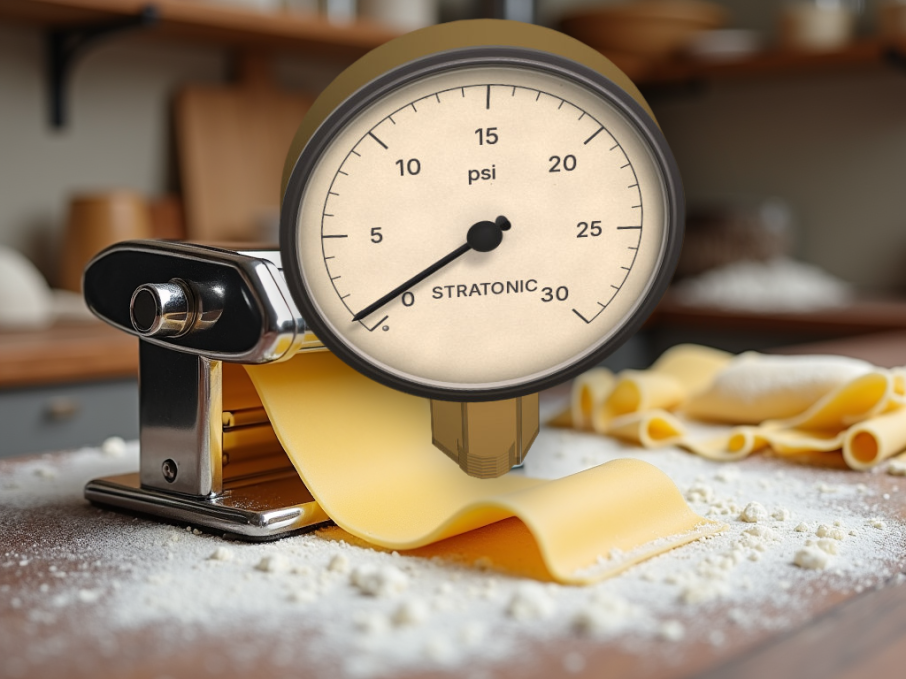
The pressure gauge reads 1 psi
